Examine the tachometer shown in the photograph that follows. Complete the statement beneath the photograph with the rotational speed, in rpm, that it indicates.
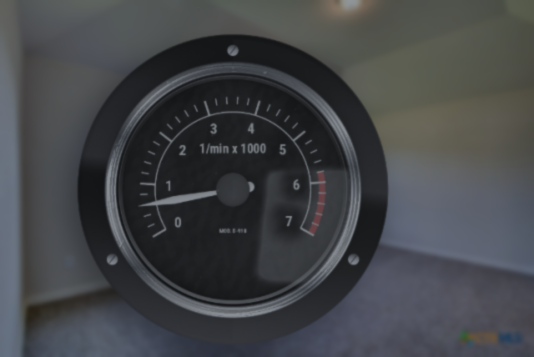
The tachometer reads 600 rpm
